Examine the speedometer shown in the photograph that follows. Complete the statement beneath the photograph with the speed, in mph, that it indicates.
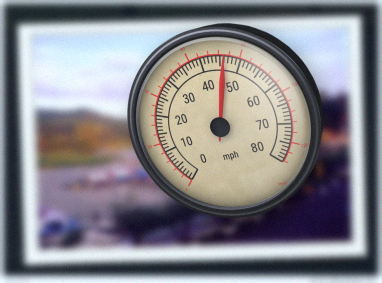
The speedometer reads 46 mph
